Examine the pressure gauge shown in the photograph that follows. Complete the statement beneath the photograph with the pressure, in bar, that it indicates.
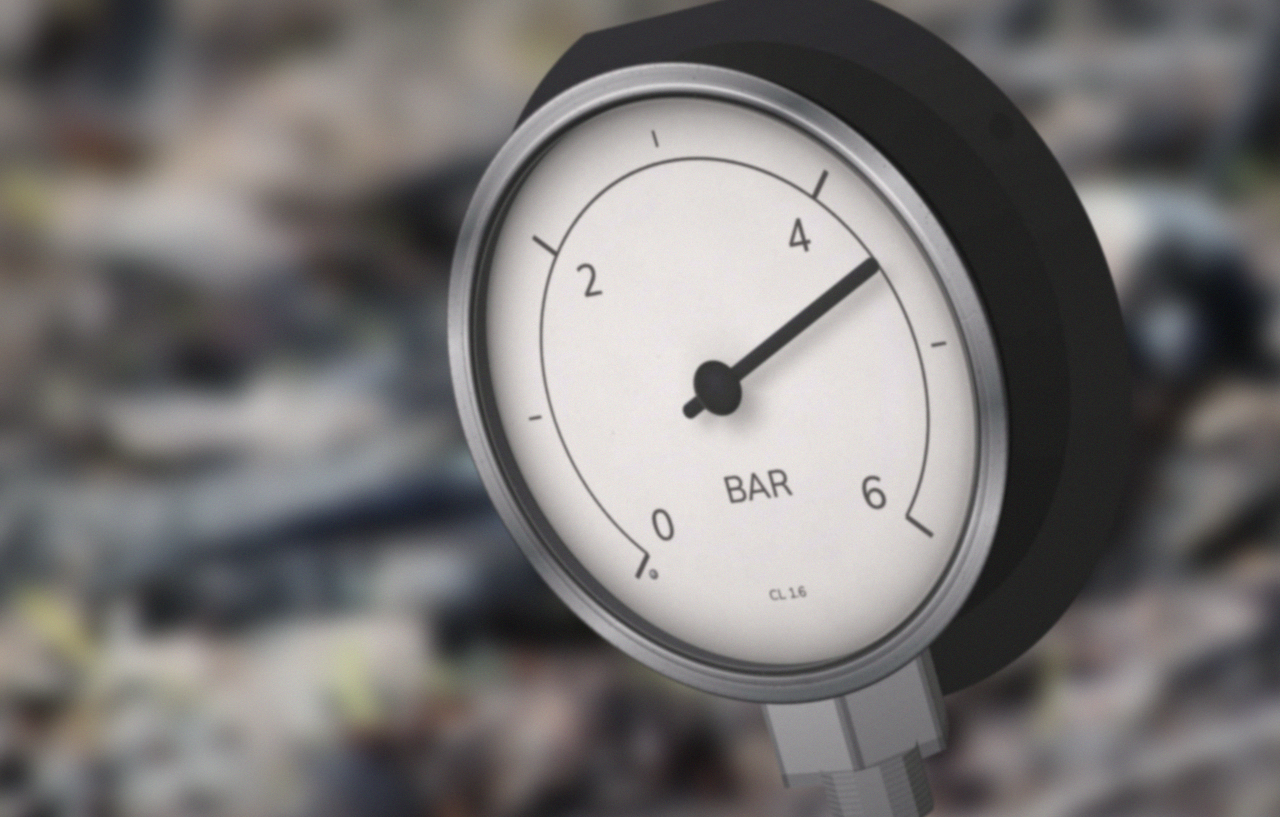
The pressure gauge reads 4.5 bar
